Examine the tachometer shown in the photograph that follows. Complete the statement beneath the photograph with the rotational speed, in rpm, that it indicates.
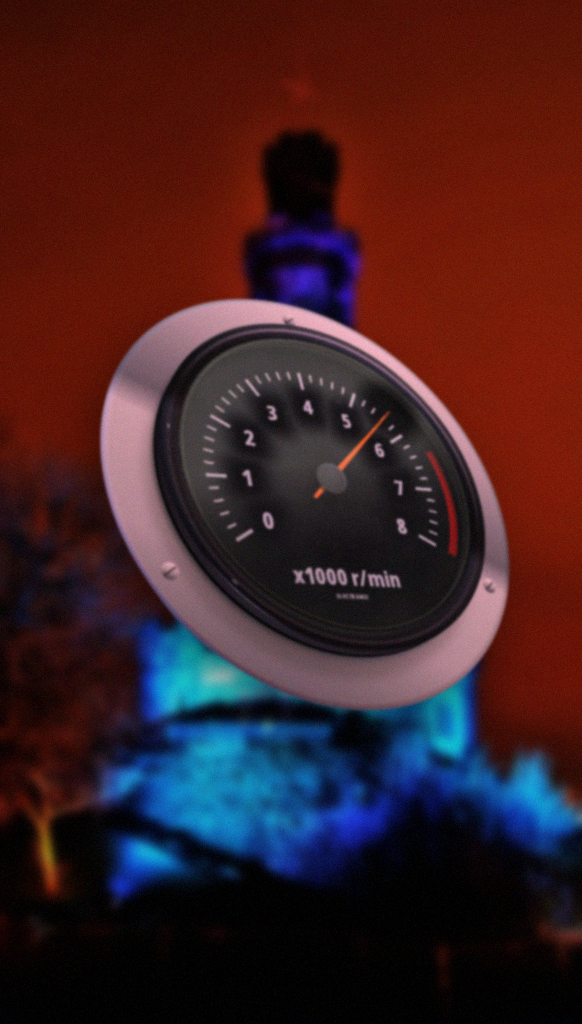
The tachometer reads 5600 rpm
